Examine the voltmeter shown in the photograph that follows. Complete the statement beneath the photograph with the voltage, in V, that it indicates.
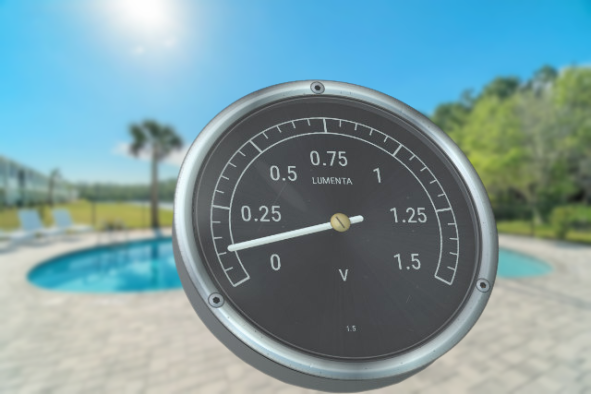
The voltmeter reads 0.1 V
